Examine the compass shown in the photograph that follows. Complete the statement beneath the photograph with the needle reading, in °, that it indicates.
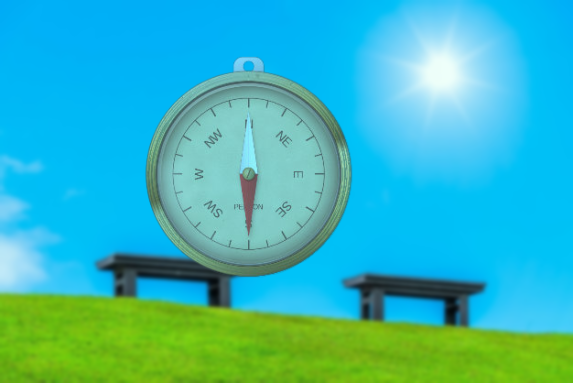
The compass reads 180 °
